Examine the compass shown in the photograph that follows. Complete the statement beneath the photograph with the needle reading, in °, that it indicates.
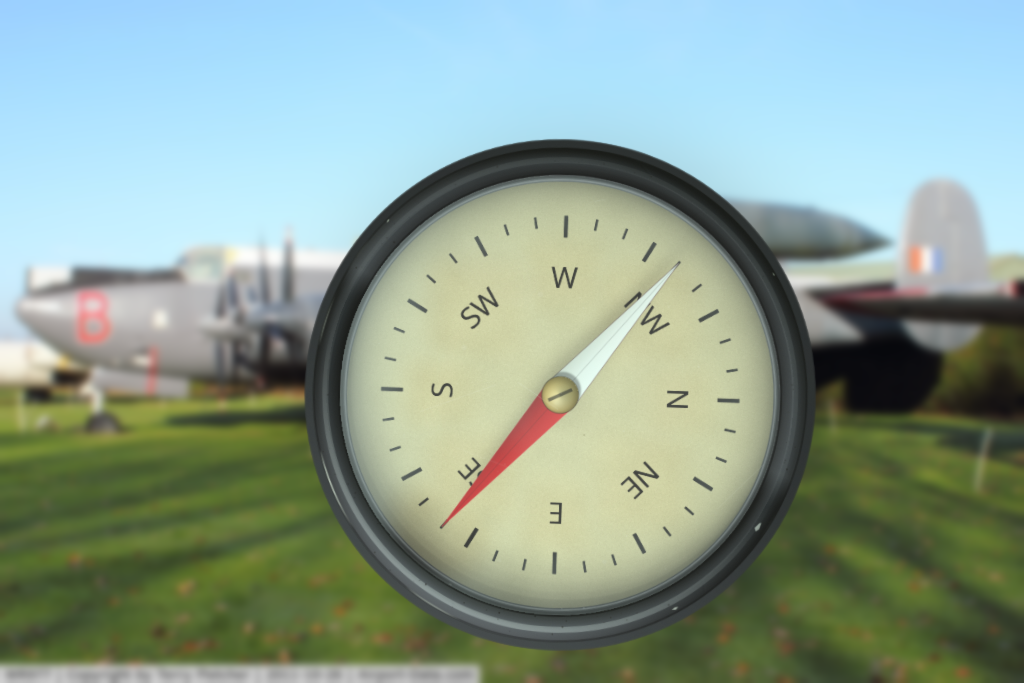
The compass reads 130 °
